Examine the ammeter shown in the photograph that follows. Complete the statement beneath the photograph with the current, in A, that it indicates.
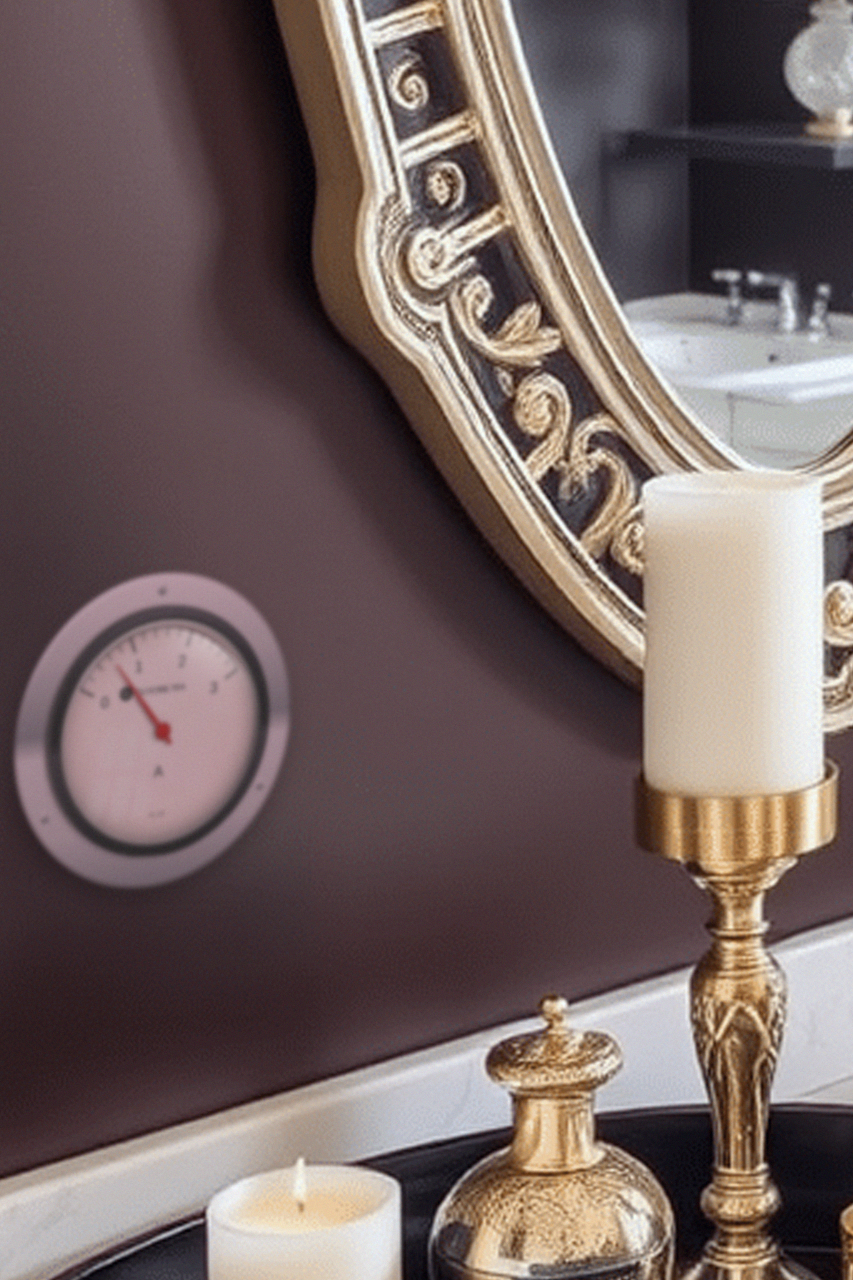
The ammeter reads 0.6 A
